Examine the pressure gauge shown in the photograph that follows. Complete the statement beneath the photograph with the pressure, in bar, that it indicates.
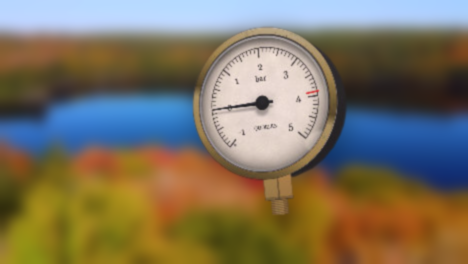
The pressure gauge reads 0 bar
